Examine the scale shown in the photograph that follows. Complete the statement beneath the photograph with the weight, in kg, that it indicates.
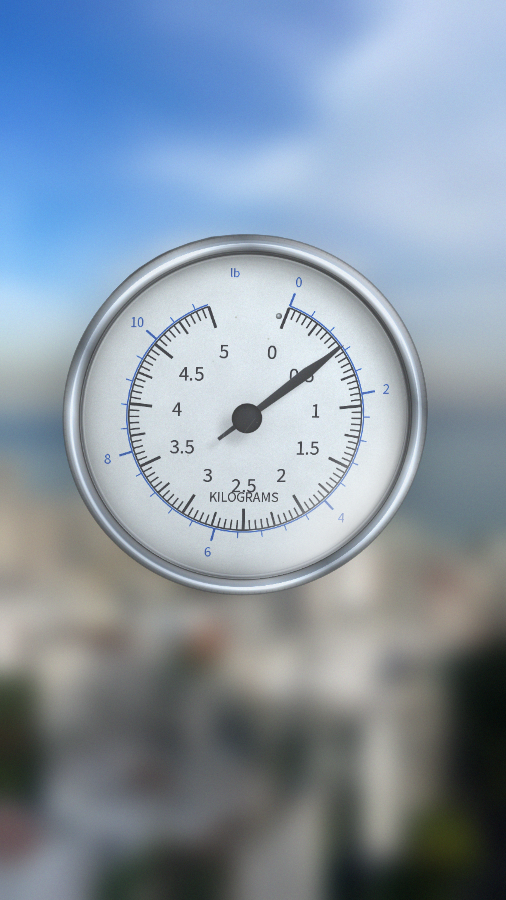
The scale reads 0.5 kg
